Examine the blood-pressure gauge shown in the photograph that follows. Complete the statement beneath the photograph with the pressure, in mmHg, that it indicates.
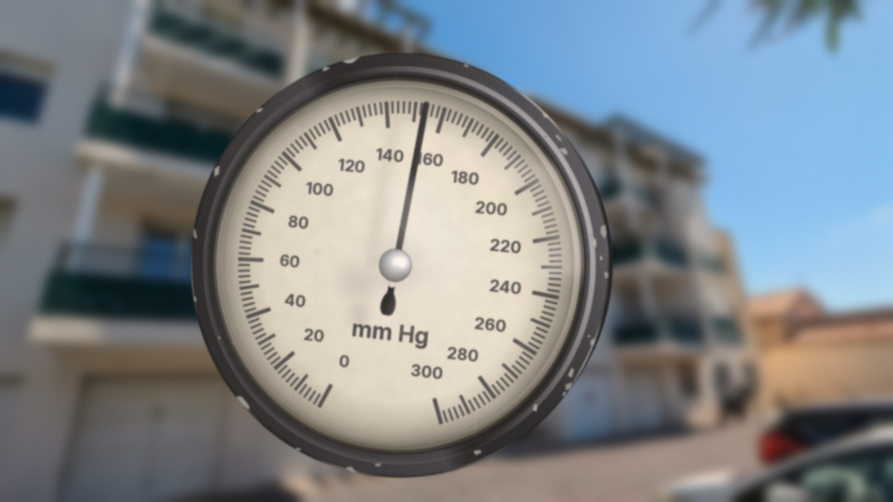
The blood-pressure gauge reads 154 mmHg
